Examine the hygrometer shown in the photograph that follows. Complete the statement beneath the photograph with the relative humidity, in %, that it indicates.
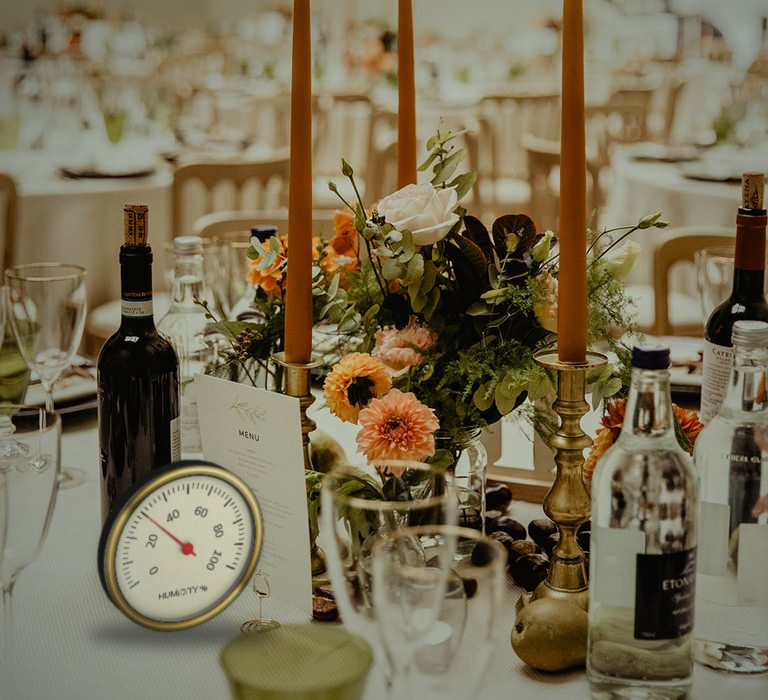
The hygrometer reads 30 %
